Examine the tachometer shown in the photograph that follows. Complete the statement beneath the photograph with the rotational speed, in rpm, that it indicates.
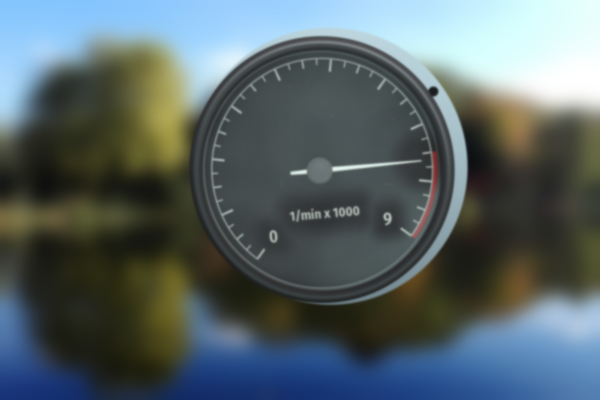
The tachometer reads 7625 rpm
